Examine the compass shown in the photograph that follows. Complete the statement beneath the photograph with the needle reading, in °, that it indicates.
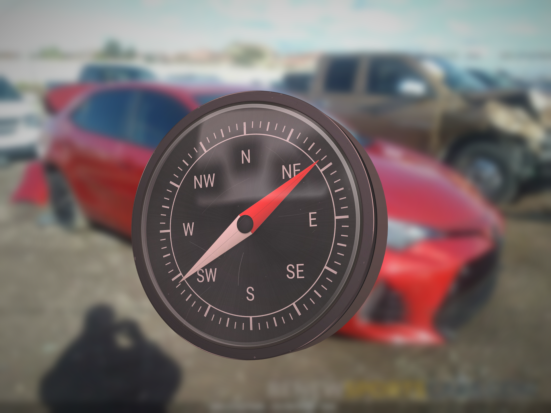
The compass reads 55 °
